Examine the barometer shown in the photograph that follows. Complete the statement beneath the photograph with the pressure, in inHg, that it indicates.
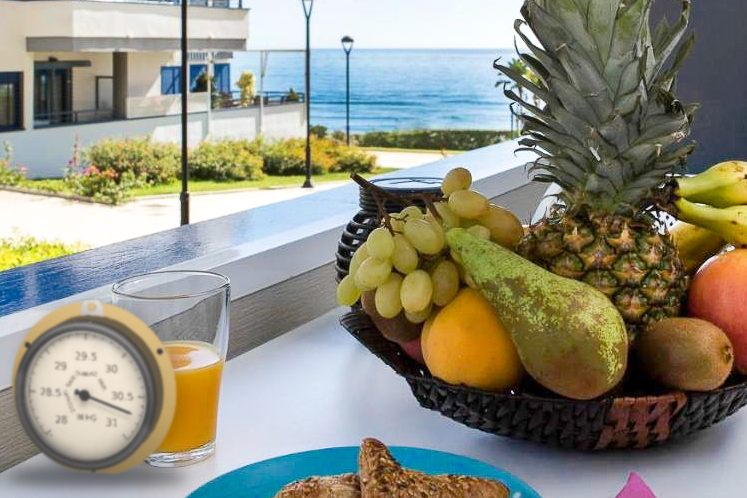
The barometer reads 30.7 inHg
